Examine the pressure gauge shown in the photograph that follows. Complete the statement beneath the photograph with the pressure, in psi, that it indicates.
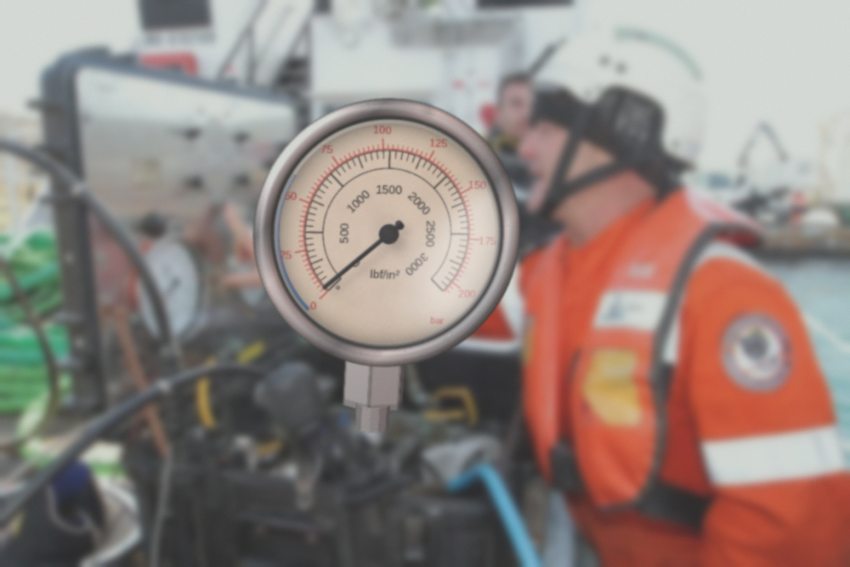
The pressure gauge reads 50 psi
